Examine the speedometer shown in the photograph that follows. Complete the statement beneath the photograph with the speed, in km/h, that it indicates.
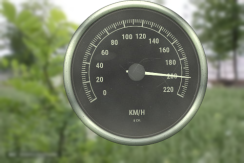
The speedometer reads 200 km/h
